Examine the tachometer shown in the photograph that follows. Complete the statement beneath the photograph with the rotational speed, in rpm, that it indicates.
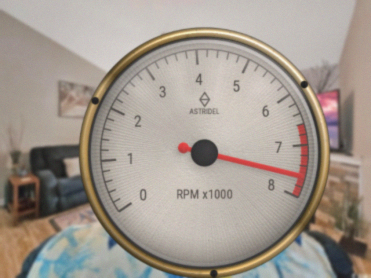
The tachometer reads 7600 rpm
